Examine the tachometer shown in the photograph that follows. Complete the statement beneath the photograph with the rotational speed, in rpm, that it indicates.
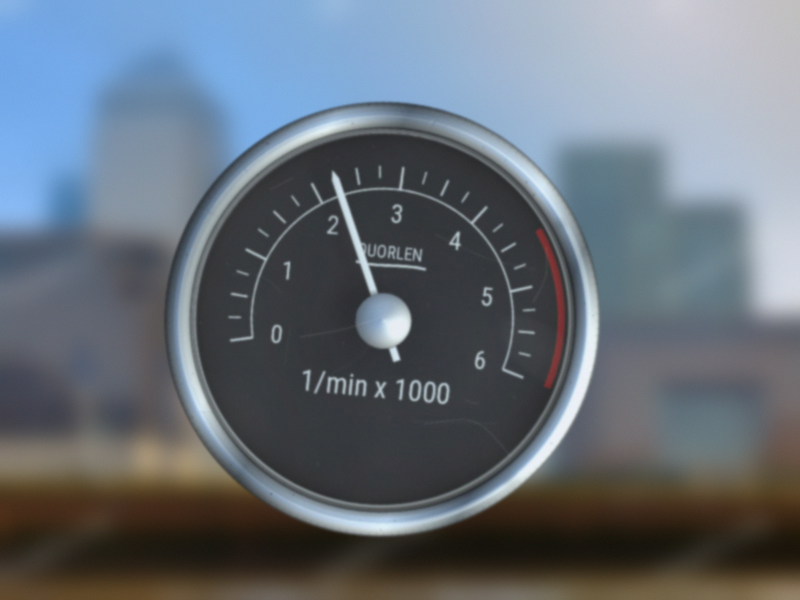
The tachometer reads 2250 rpm
